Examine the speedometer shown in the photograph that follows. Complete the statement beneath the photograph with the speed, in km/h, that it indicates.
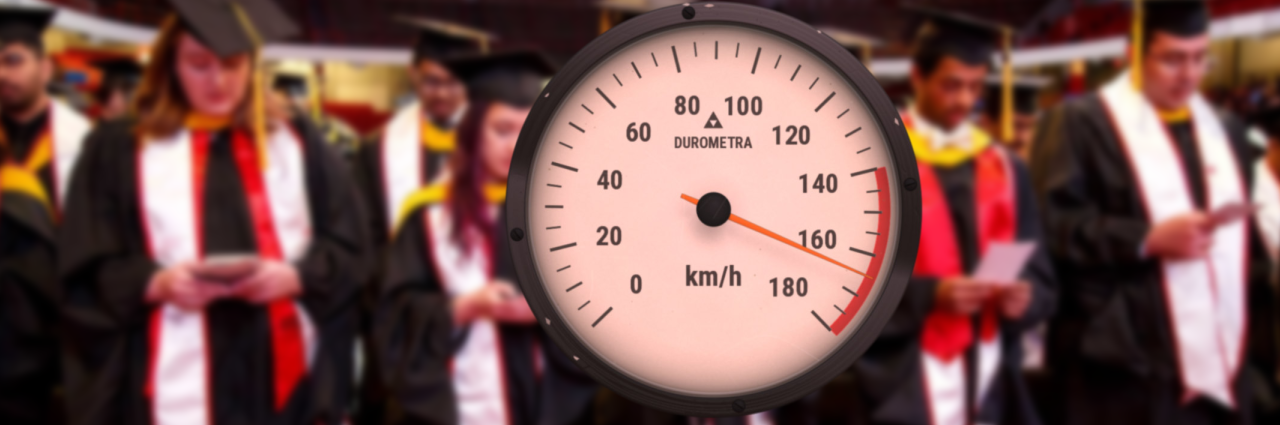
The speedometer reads 165 km/h
